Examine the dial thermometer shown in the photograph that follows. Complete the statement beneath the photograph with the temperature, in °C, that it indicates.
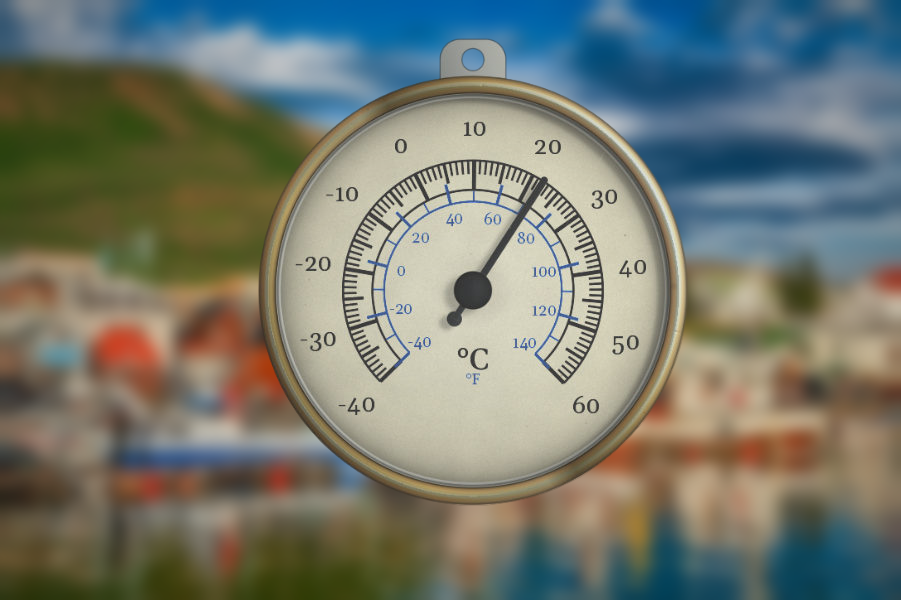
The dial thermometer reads 22 °C
